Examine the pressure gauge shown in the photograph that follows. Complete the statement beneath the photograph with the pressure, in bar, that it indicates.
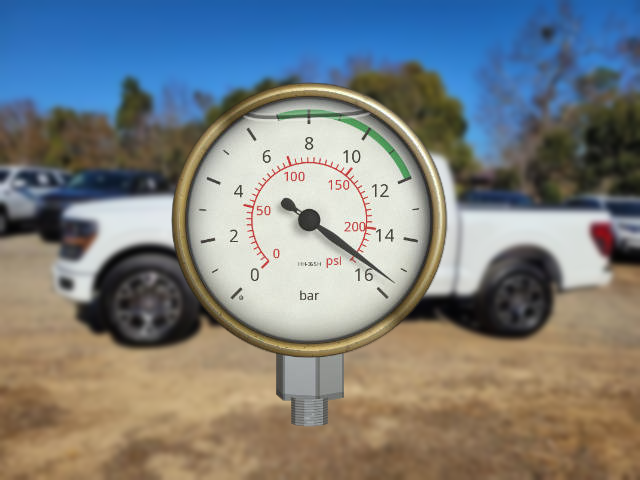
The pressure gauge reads 15.5 bar
